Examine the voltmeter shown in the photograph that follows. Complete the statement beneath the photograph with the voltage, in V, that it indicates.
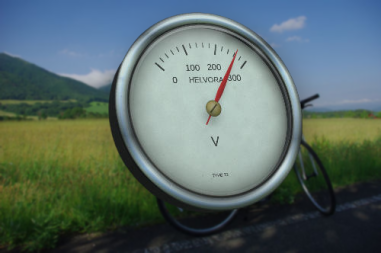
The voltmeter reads 260 V
